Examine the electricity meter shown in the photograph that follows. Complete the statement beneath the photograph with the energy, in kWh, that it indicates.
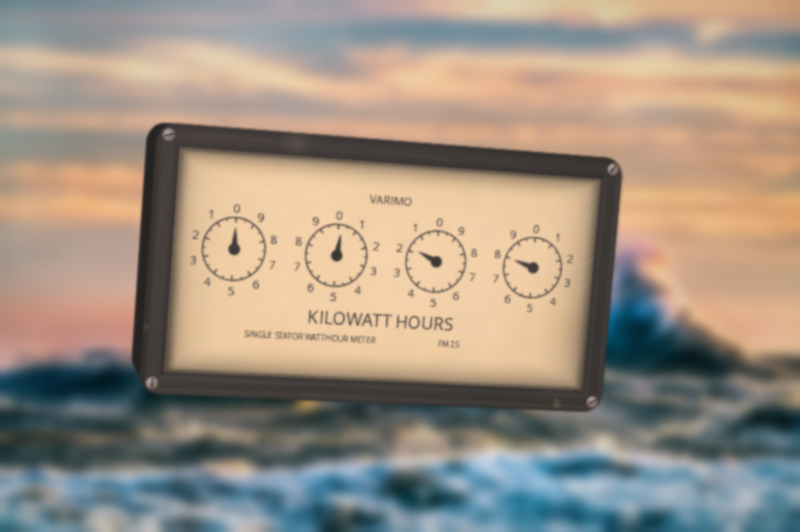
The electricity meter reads 18 kWh
